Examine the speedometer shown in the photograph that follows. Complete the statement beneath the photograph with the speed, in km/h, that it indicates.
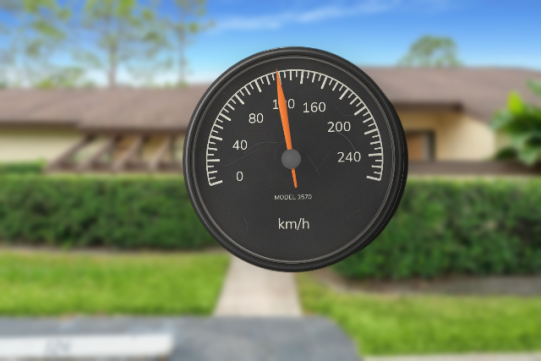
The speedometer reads 120 km/h
